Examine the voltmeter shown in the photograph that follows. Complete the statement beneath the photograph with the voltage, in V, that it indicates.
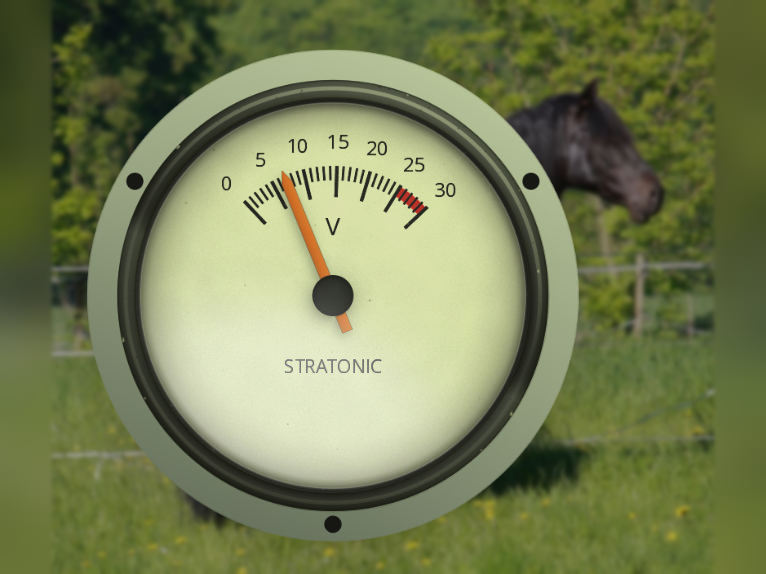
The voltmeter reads 7 V
